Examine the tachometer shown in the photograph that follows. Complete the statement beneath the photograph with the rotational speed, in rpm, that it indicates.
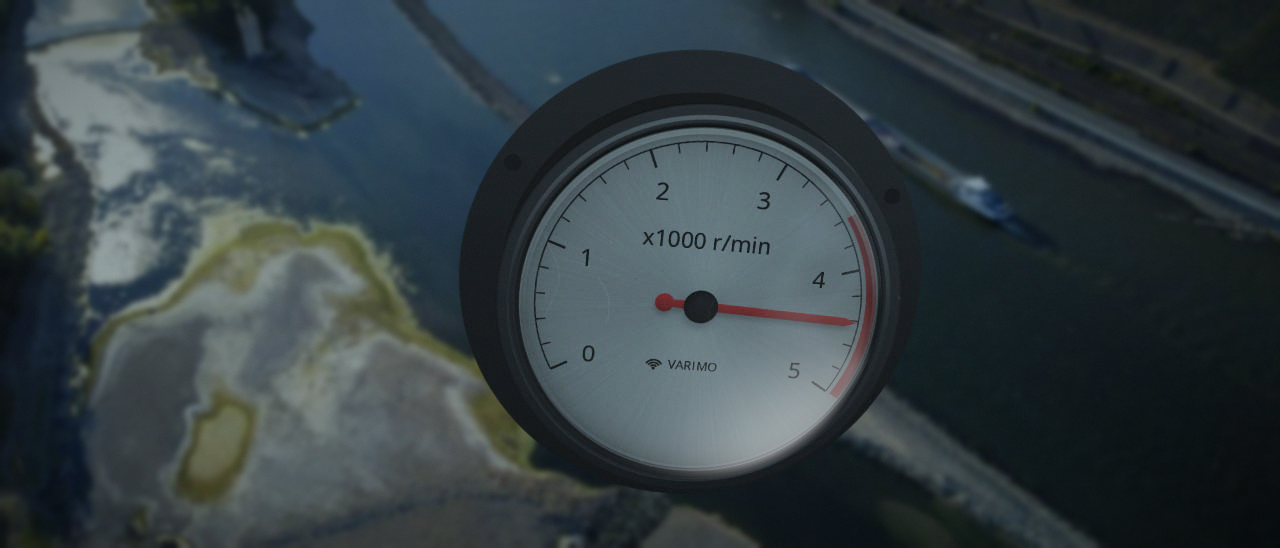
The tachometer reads 4400 rpm
